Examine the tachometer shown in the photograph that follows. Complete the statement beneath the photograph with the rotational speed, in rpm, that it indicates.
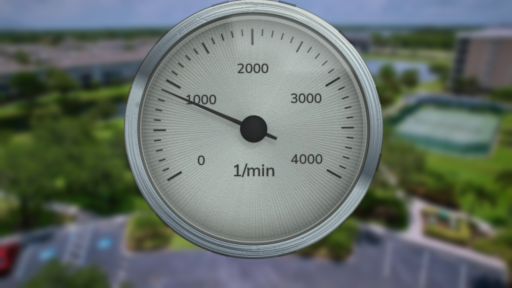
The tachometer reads 900 rpm
